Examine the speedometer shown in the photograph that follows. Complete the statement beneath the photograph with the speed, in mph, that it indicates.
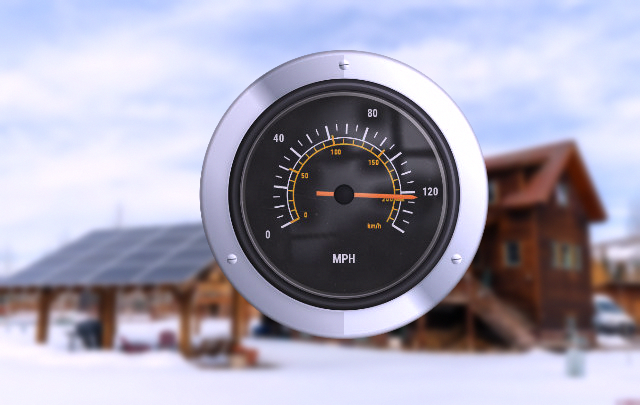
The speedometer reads 122.5 mph
